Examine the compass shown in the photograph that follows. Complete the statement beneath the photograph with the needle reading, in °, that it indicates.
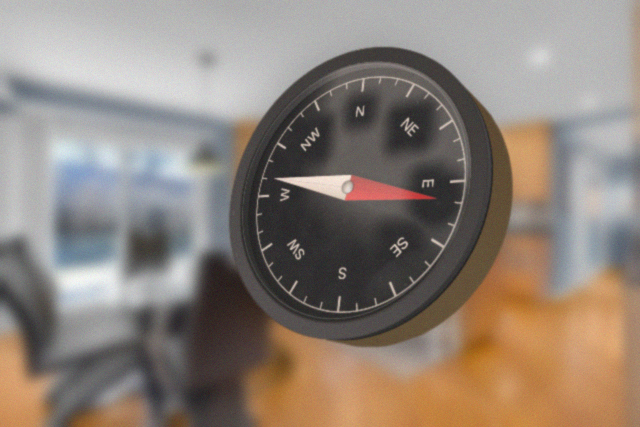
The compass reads 100 °
